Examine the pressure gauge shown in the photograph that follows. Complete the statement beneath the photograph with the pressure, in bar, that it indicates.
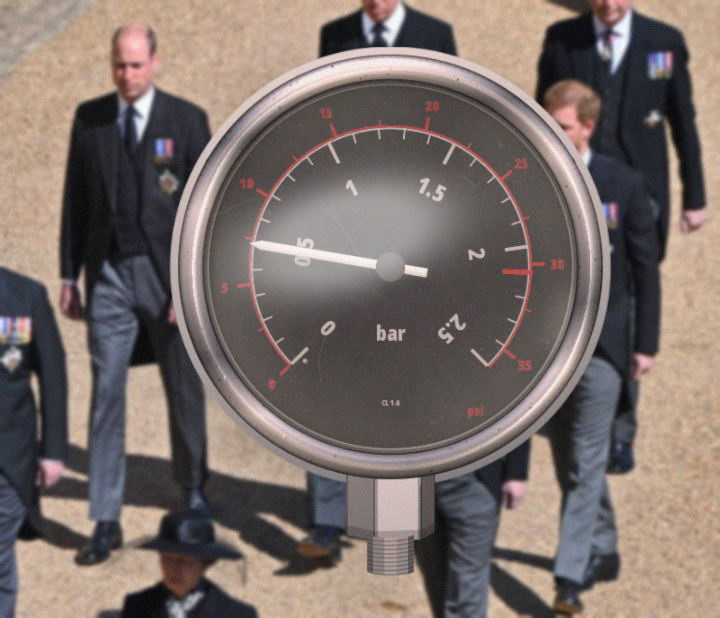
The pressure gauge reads 0.5 bar
